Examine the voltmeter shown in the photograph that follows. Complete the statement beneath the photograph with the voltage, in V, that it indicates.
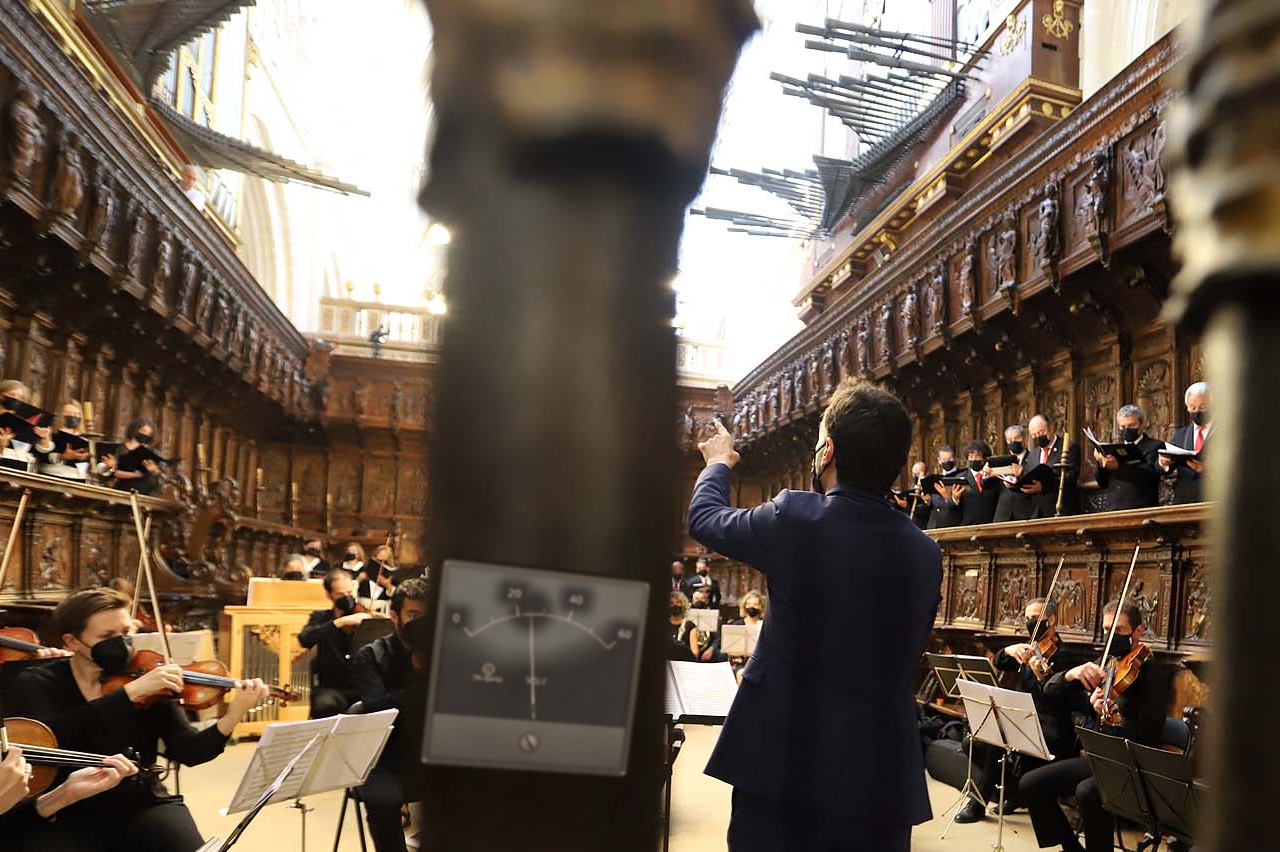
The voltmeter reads 25 V
